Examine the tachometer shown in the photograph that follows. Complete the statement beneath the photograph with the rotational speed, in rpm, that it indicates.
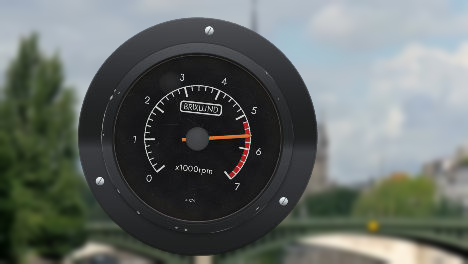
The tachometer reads 5600 rpm
